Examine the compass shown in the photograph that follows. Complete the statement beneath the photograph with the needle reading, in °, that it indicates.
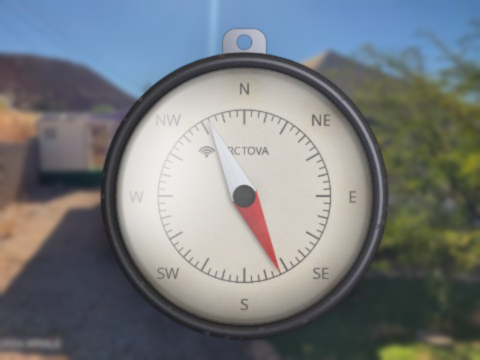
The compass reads 155 °
